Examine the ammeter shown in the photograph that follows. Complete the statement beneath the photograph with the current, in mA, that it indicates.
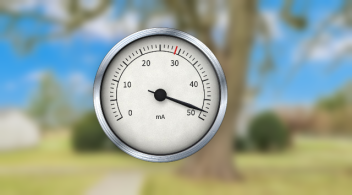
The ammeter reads 48 mA
